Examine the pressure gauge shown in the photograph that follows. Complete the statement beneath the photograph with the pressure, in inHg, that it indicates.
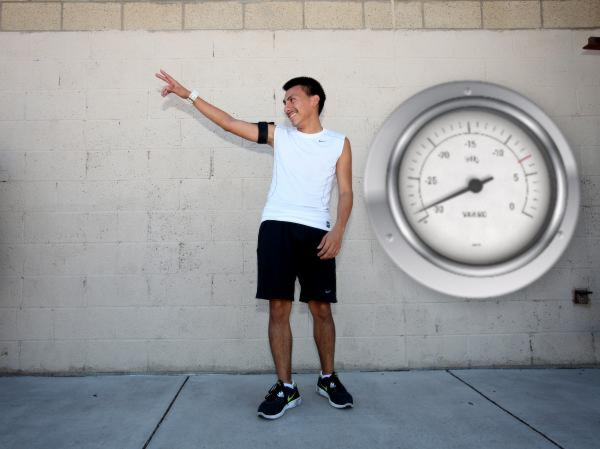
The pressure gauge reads -29 inHg
